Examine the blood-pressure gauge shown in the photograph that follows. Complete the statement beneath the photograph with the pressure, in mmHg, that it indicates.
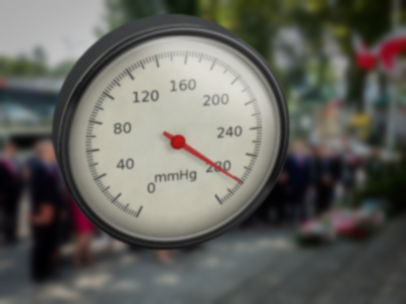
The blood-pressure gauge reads 280 mmHg
